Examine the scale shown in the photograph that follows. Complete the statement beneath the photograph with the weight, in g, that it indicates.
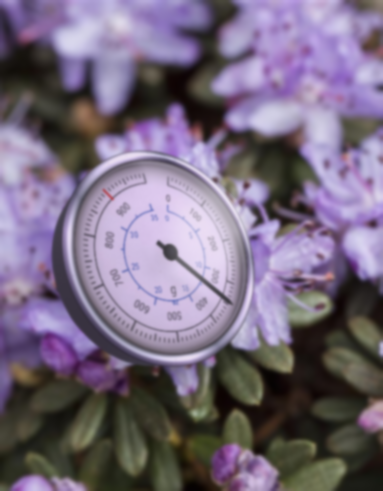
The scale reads 350 g
